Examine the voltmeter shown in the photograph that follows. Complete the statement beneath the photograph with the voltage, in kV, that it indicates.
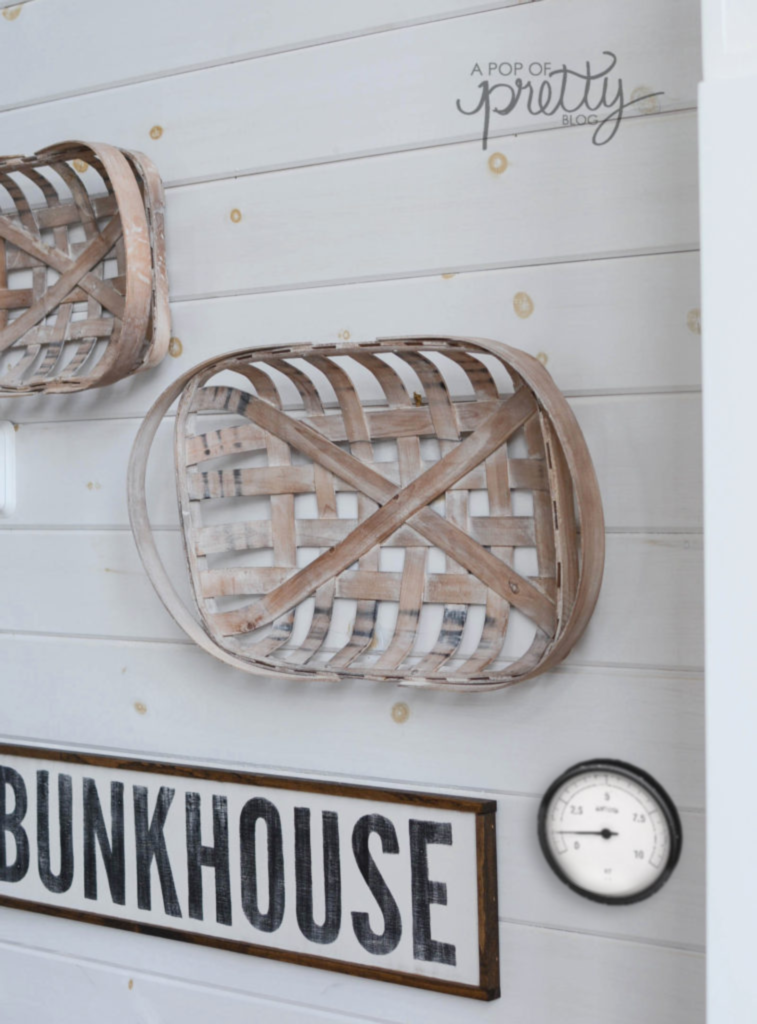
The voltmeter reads 1 kV
